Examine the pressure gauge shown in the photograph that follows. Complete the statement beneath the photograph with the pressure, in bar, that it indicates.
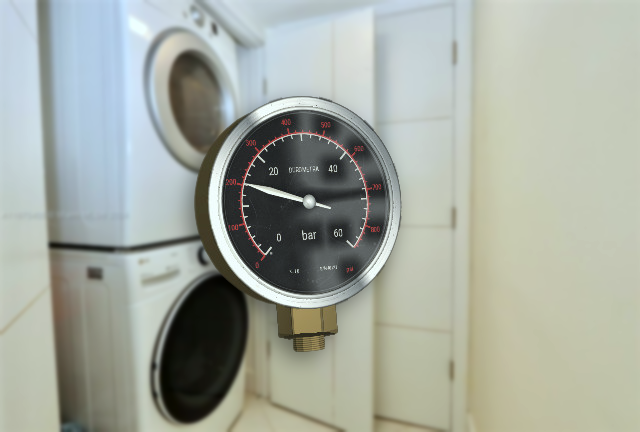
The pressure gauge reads 14 bar
